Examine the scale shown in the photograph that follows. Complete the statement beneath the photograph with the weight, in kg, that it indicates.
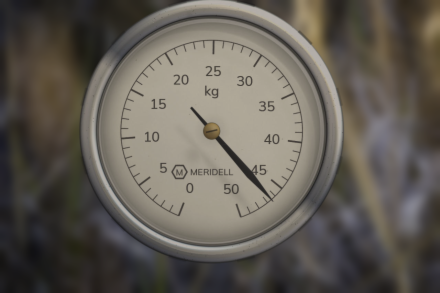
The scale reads 46.5 kg
